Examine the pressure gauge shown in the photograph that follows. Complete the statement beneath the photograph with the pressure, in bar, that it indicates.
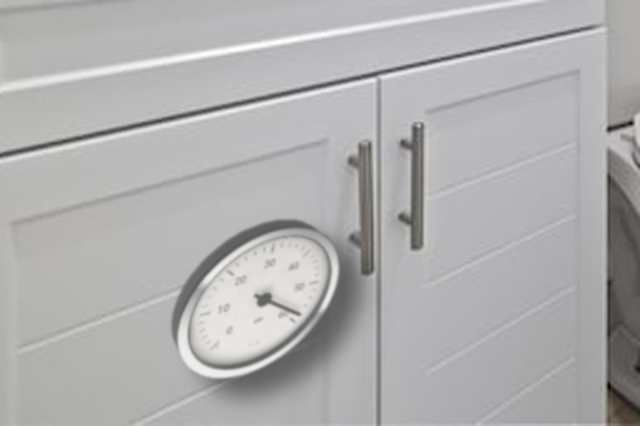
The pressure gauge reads 58 bar
